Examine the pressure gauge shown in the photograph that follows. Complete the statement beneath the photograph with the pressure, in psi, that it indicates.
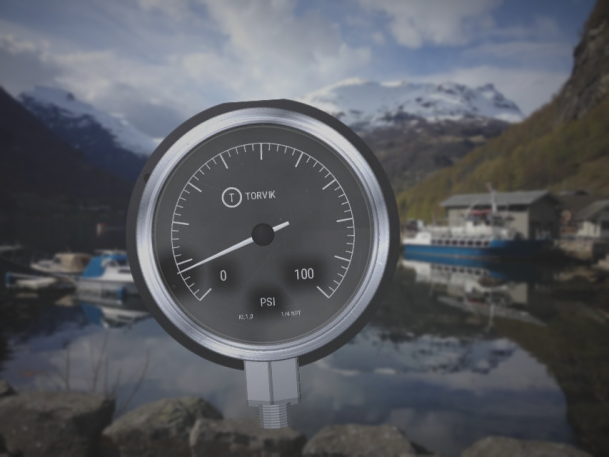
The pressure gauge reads 8 psi
